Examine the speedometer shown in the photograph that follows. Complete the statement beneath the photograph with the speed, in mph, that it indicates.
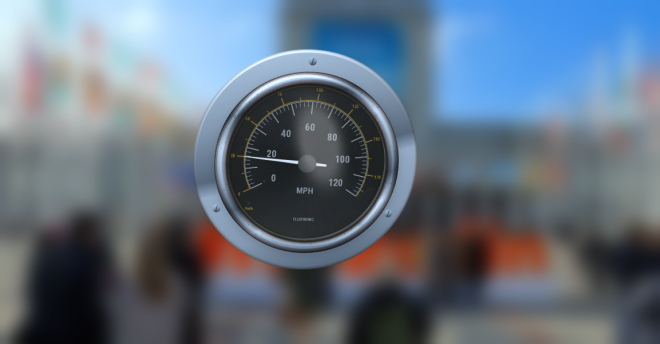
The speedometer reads 16 mph
